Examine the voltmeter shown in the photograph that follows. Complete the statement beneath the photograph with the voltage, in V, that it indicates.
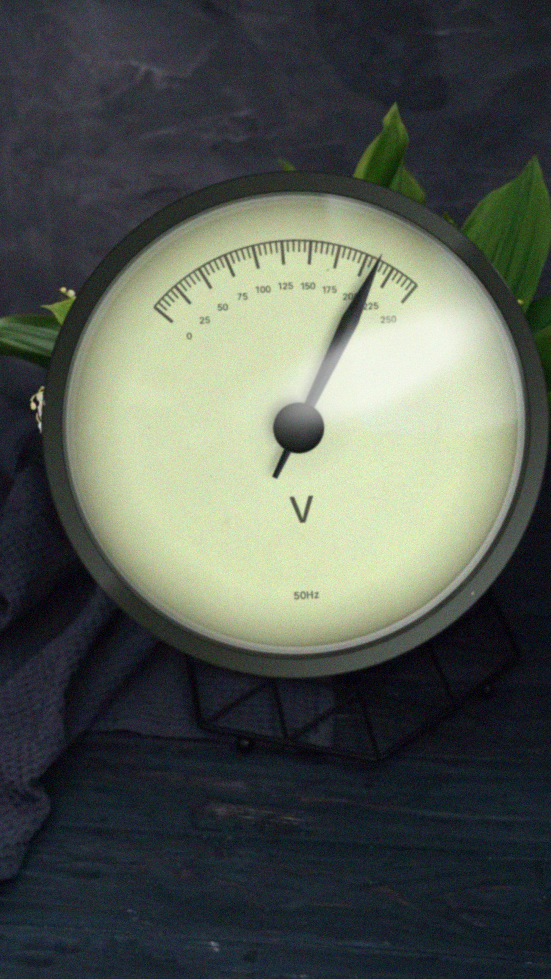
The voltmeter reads 210 V
